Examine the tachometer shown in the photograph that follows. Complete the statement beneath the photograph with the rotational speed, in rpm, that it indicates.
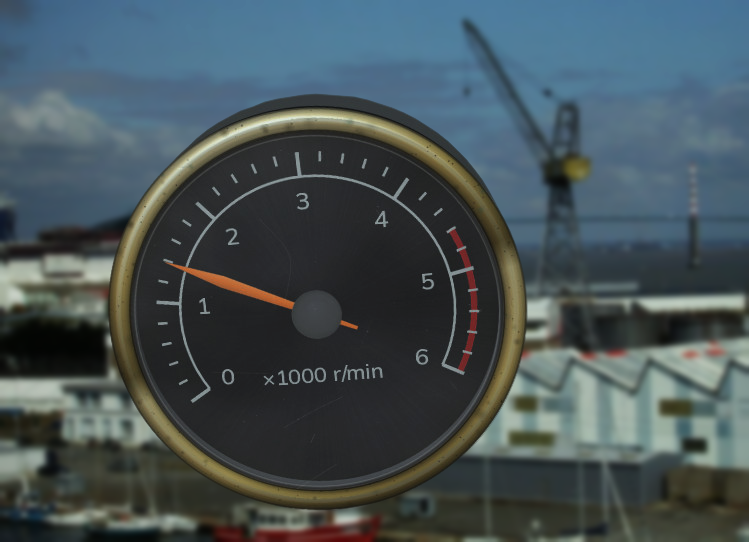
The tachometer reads 1400 rpm
